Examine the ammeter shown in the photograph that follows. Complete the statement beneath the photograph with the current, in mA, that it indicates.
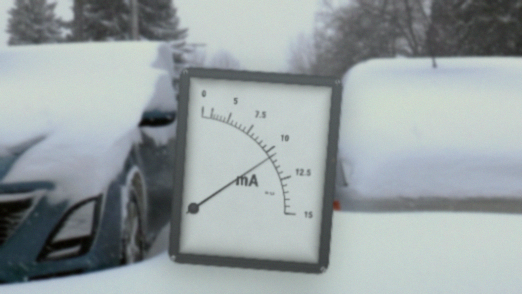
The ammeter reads 10.5 mA
